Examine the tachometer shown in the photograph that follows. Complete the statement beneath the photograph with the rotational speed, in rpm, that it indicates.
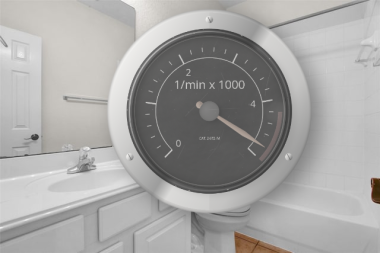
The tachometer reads 4800 rpm
